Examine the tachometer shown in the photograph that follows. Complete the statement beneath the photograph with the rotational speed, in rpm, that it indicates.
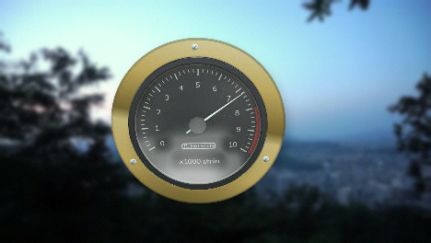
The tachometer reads 7200 rpm
